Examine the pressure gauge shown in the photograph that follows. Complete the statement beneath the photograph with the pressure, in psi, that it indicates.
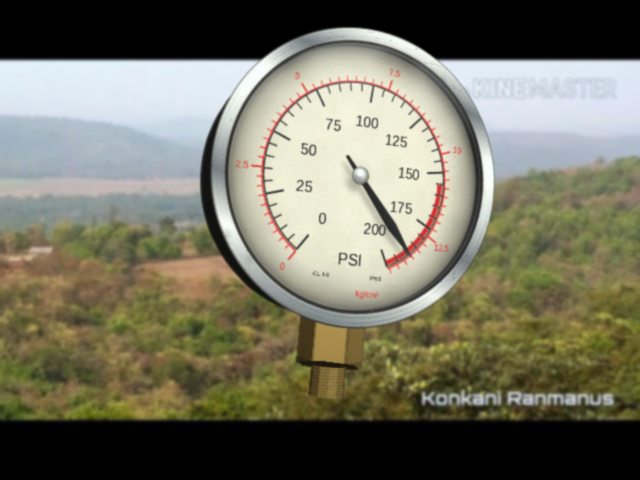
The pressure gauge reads 190 psi
